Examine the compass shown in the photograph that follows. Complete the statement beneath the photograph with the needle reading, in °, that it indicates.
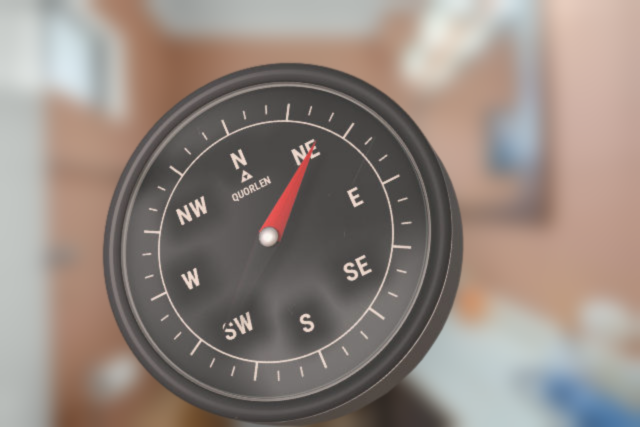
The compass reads 50 °
